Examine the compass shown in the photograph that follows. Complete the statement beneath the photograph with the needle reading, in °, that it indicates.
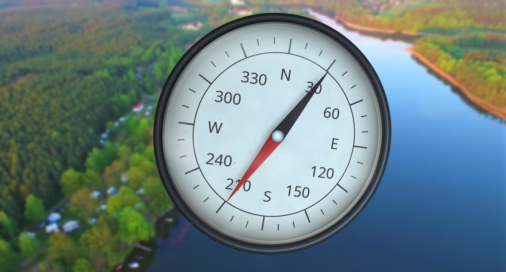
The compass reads 210 °
